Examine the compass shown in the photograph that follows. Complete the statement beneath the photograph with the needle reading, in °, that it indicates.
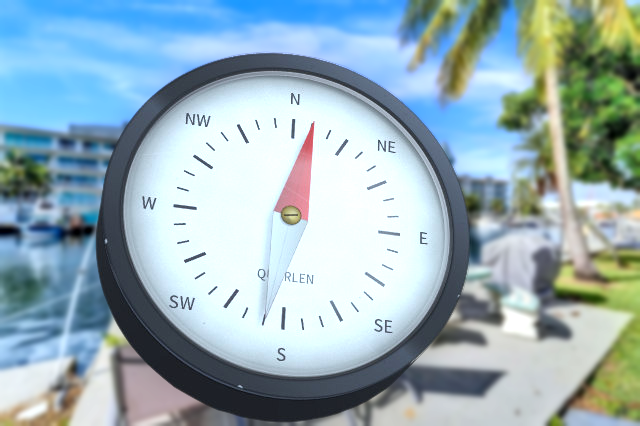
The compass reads 10 °
